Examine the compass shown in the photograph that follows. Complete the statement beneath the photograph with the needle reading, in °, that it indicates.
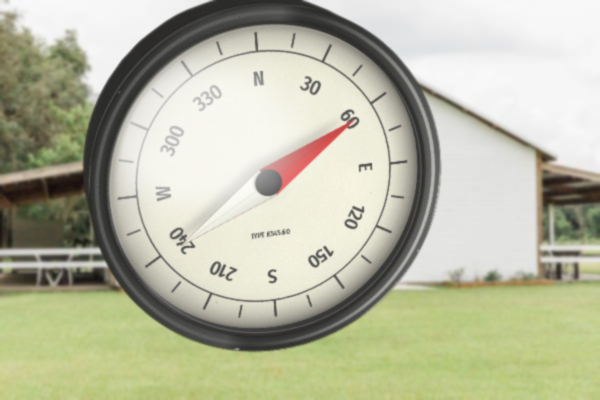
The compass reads 60 °
